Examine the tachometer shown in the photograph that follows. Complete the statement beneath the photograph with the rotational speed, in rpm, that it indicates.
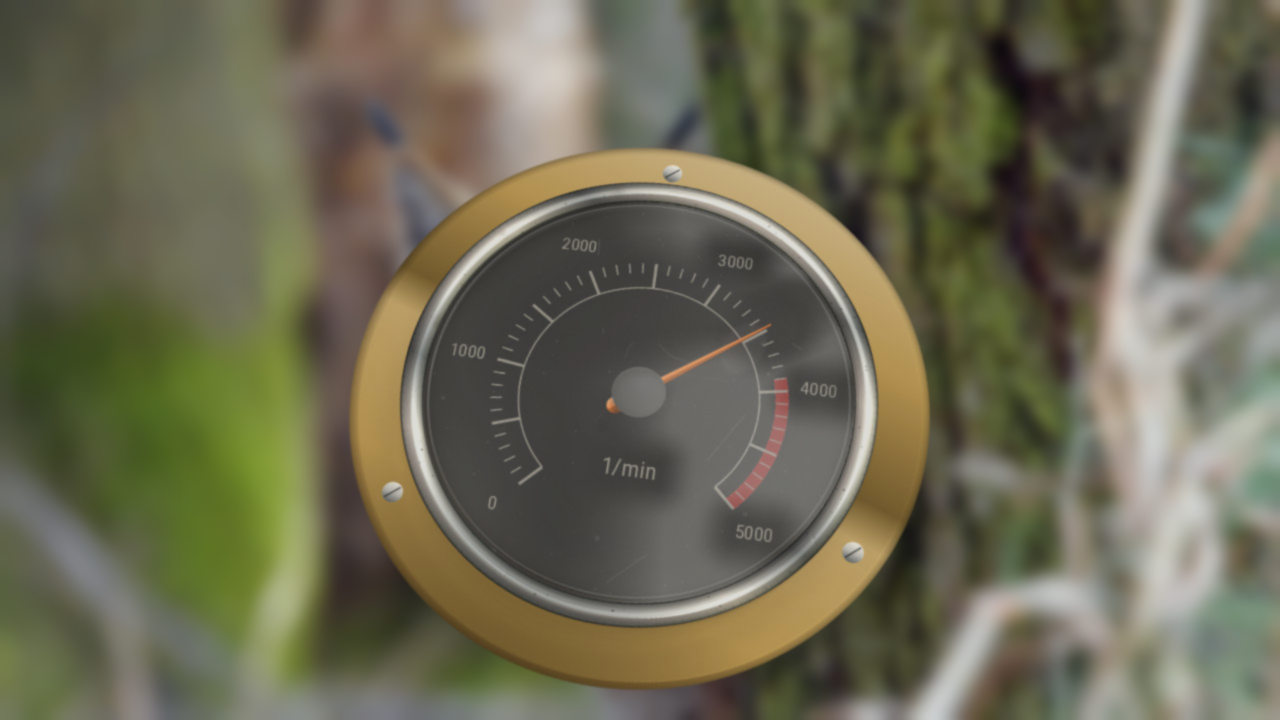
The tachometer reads 3500 rpm
